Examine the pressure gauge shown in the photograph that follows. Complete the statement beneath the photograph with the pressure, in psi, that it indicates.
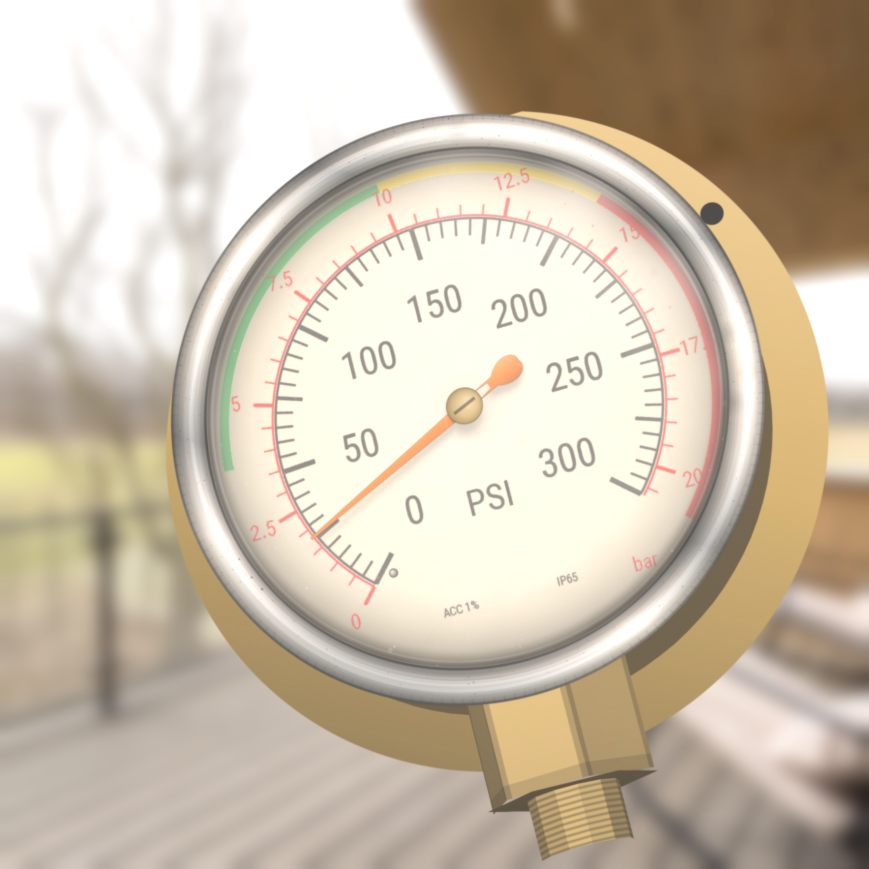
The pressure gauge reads 25 psi
